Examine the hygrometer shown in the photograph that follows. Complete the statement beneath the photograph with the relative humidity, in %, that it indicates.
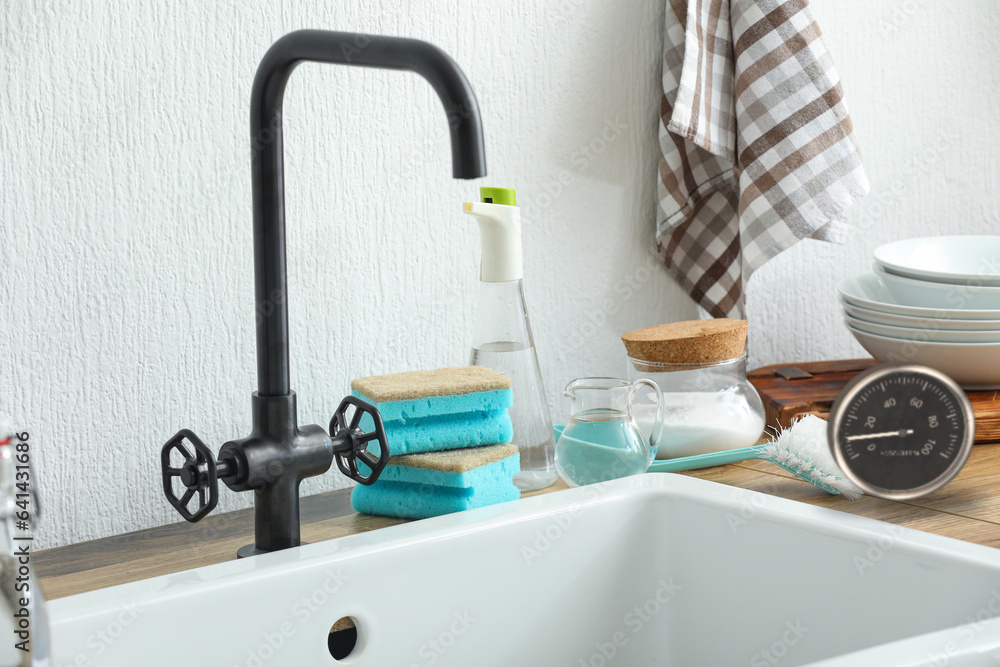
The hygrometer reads 10 %
